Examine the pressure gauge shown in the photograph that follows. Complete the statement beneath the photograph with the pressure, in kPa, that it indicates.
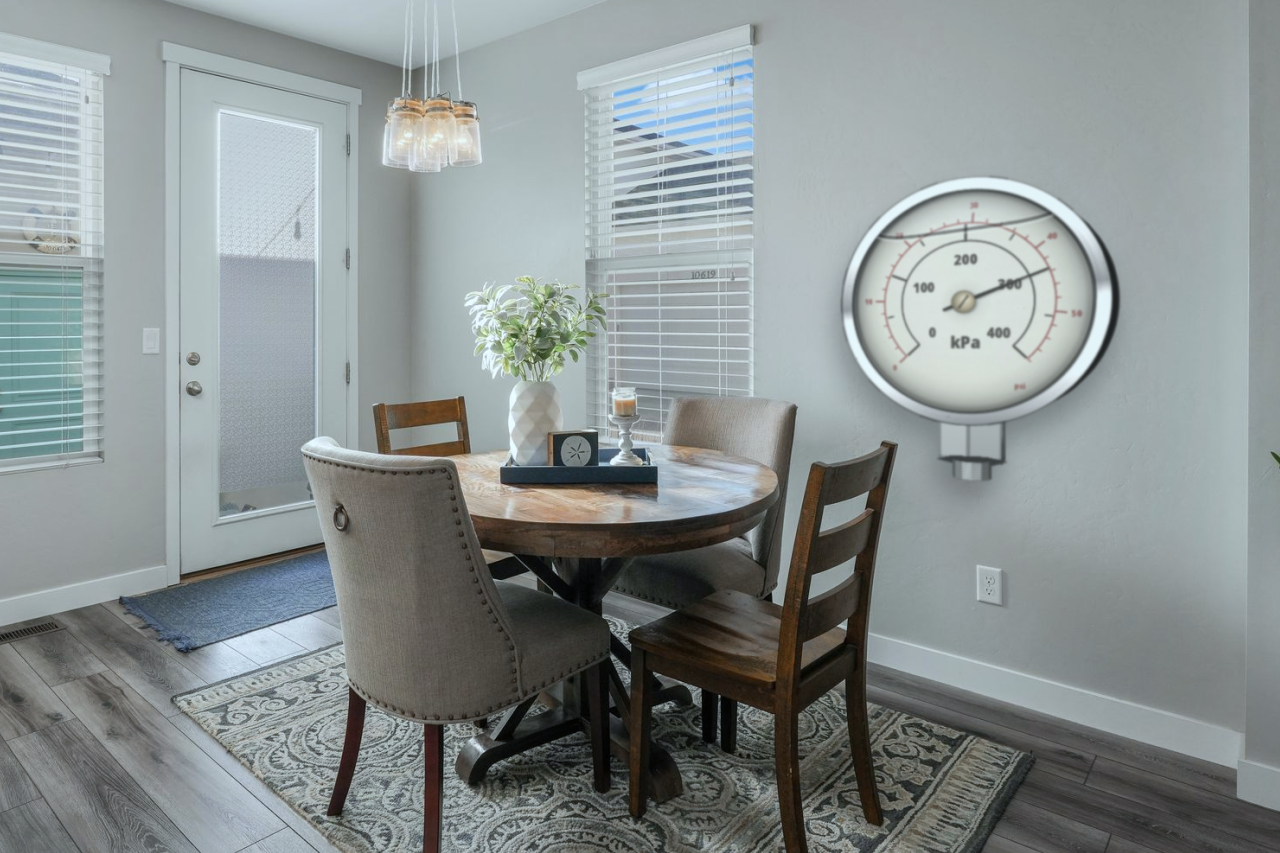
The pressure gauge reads 300 kPa
